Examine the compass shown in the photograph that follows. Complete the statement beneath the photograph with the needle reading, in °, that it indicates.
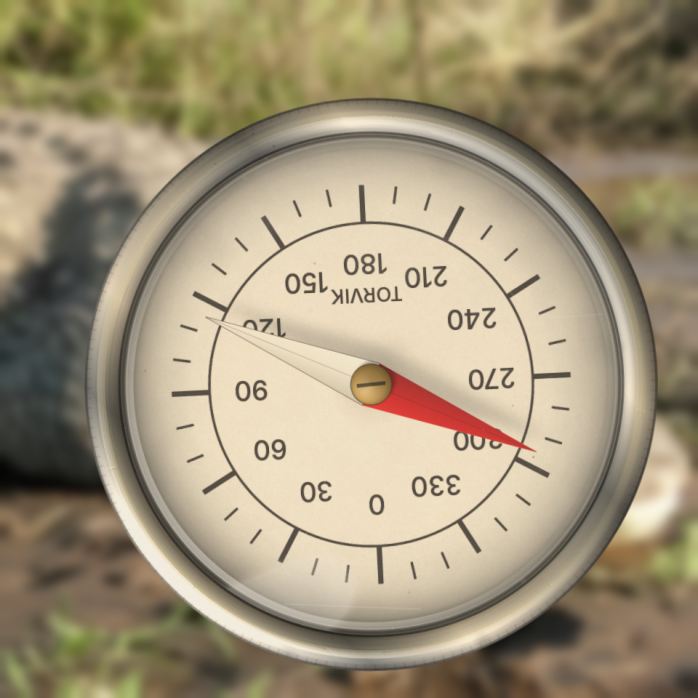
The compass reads 295 °
